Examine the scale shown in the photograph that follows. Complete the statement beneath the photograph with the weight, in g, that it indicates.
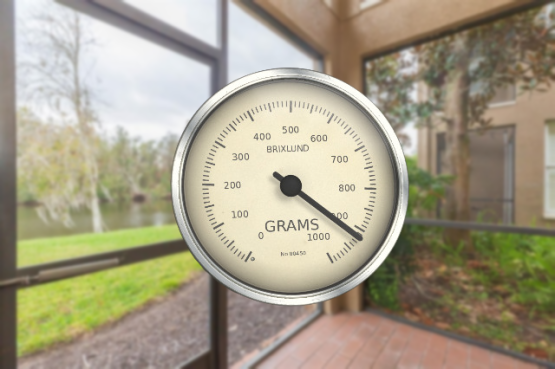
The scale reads 920 g
